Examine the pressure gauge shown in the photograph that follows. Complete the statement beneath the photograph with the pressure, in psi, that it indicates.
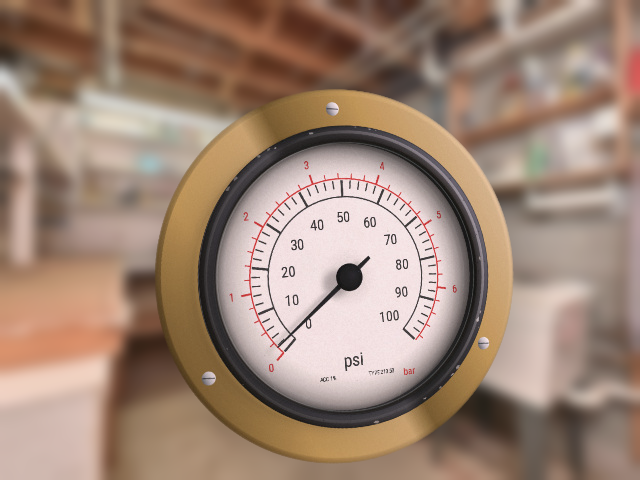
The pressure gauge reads 2 psi
